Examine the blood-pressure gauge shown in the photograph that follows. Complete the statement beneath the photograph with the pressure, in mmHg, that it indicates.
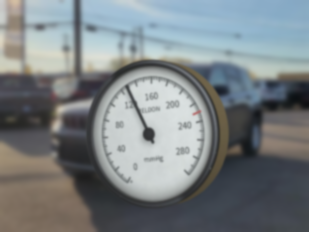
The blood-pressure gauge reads 130 mmHg
